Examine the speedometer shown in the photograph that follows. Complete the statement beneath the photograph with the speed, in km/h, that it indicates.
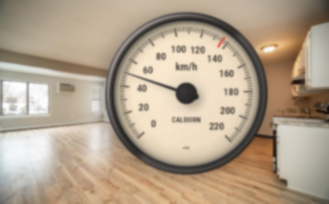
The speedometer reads 50 km/h
